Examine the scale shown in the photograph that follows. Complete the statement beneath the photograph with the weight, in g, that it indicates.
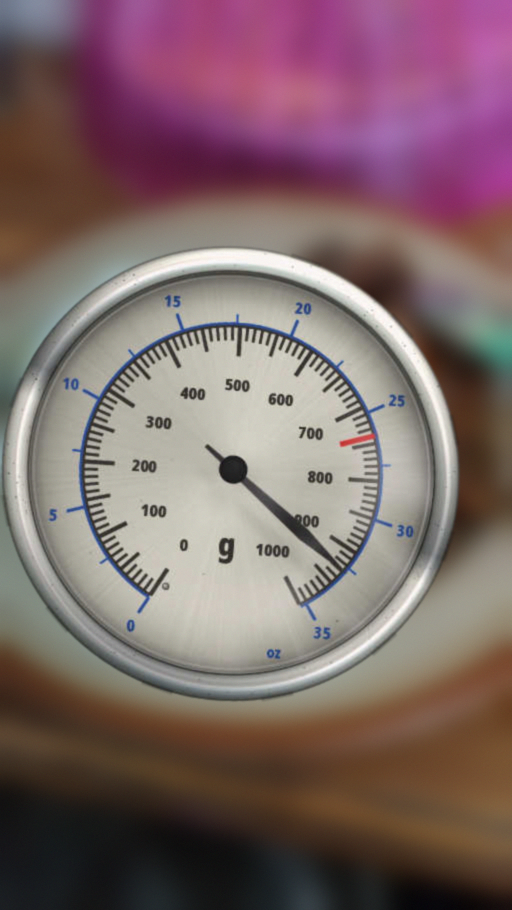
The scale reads 930 g
